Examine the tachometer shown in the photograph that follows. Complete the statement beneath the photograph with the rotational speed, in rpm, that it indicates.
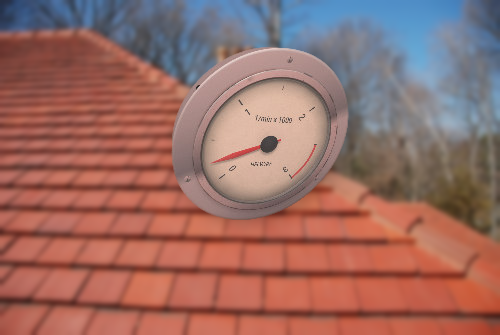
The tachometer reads 250 rpm
